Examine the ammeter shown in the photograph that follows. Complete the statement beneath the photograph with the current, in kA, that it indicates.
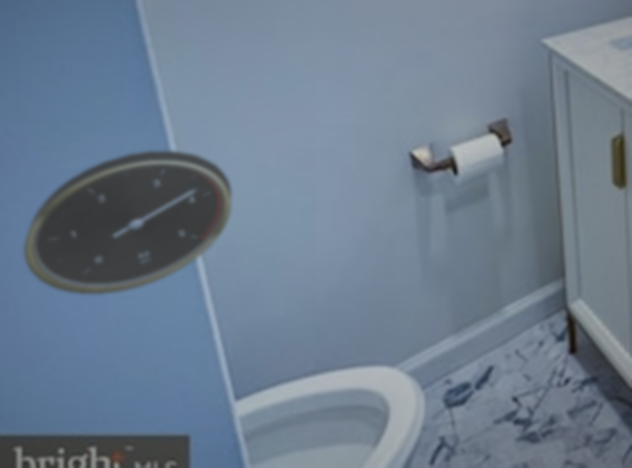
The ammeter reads 3.75 kA
